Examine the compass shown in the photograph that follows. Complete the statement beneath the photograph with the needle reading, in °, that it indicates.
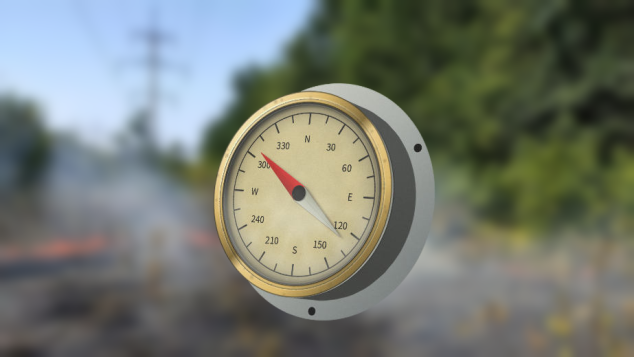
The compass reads 307.5 °
